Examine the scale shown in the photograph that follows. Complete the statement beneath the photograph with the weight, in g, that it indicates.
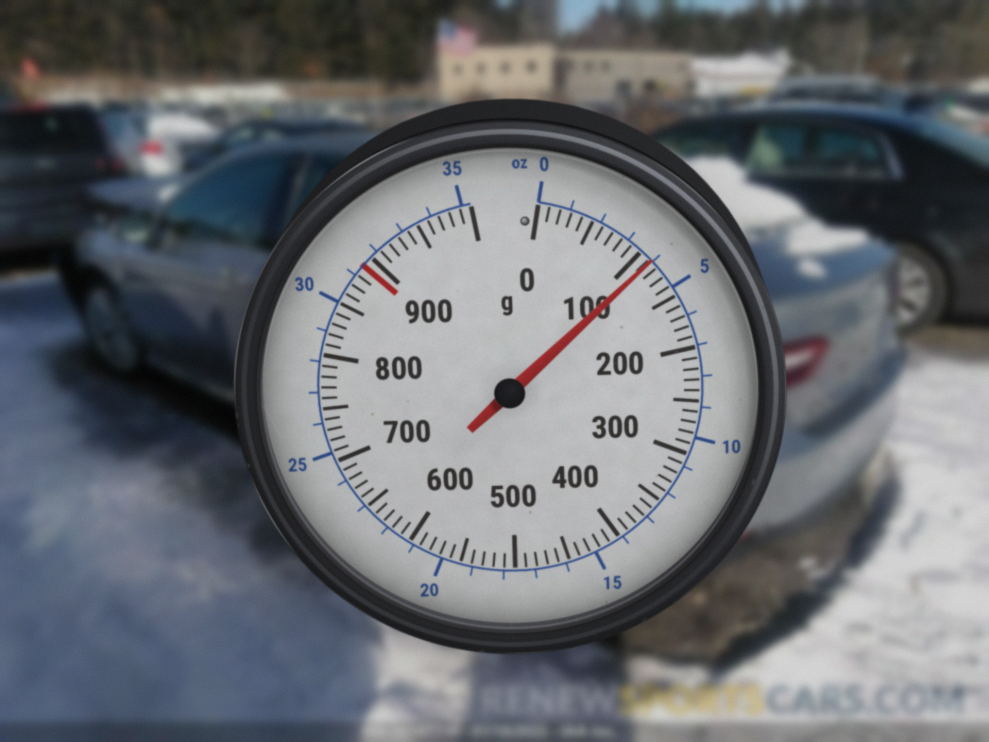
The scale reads 110 g
